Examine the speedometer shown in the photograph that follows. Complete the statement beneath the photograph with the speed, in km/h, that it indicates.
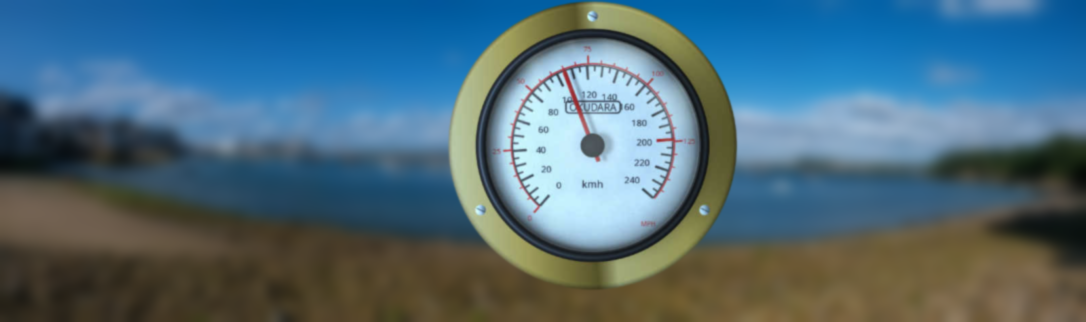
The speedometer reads 105 km/h
